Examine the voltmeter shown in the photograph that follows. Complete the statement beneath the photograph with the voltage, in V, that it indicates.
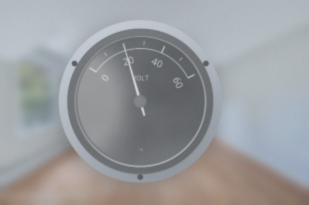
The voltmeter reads 20 V
